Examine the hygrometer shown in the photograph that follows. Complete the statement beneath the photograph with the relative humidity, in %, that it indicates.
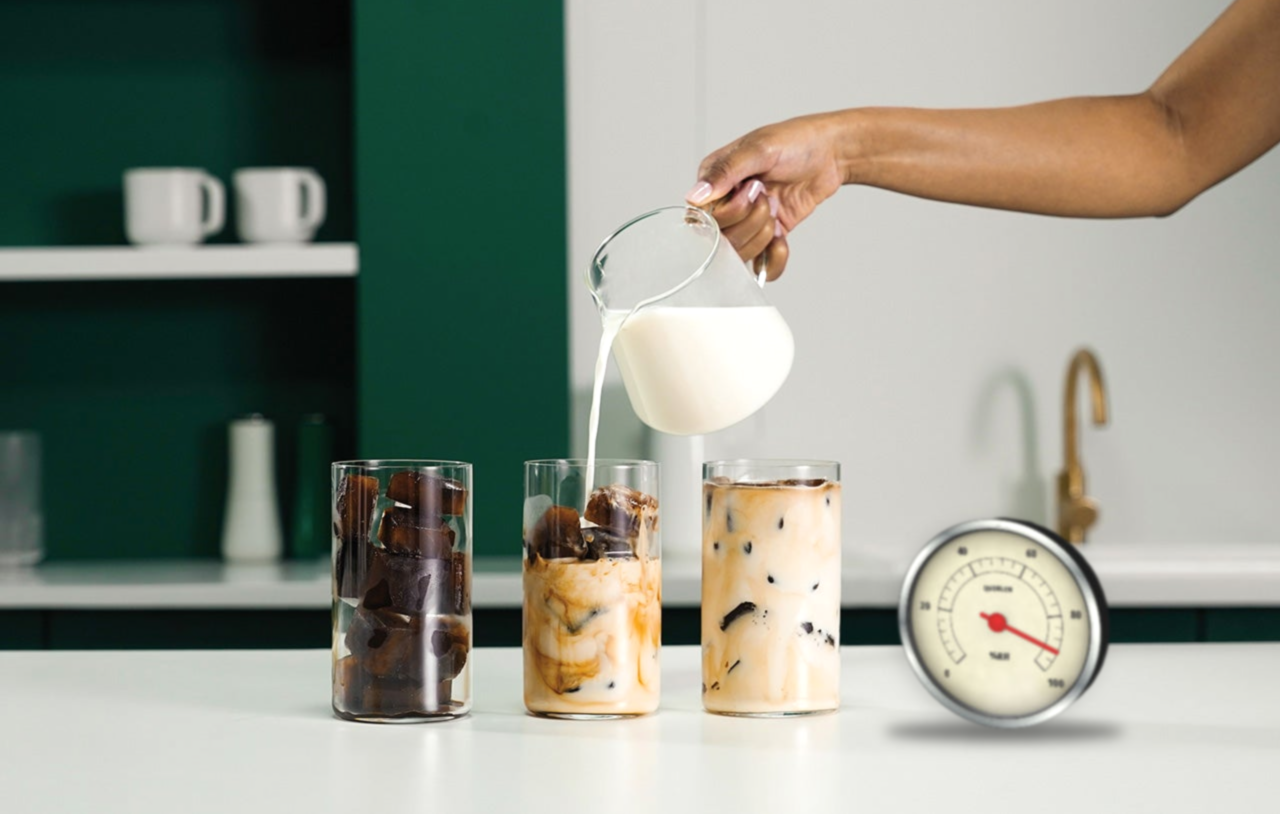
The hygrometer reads 92 %
